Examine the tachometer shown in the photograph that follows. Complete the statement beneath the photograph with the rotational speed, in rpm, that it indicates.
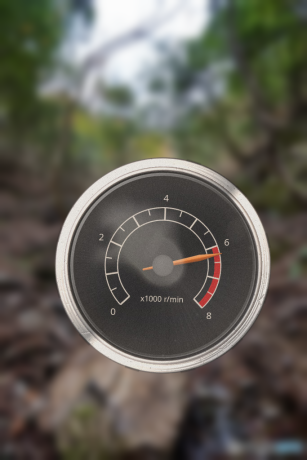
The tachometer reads 6250 rpm
